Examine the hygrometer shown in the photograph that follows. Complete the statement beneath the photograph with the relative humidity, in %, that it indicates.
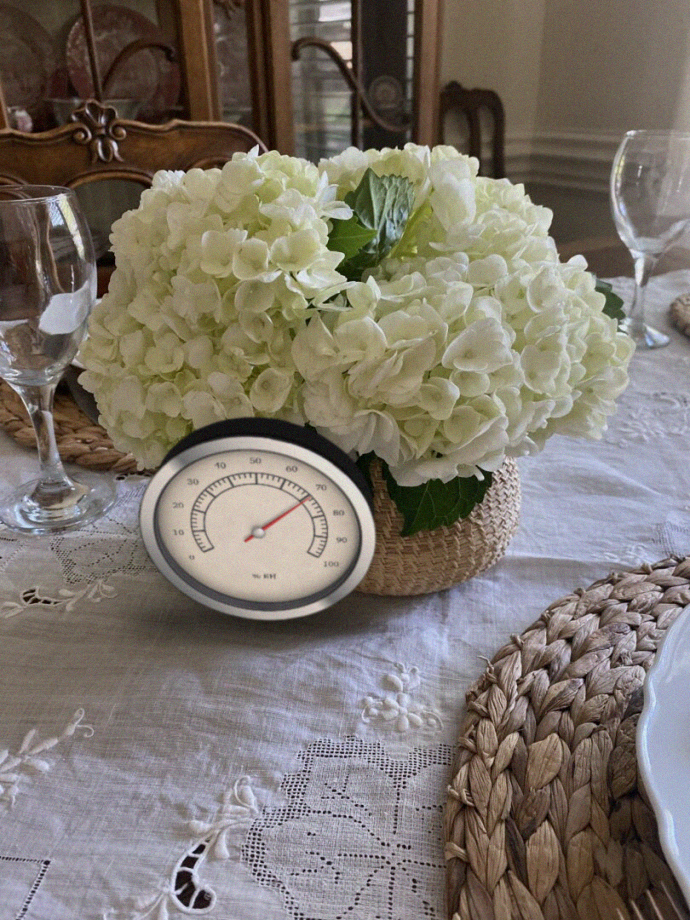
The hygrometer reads 70 %
